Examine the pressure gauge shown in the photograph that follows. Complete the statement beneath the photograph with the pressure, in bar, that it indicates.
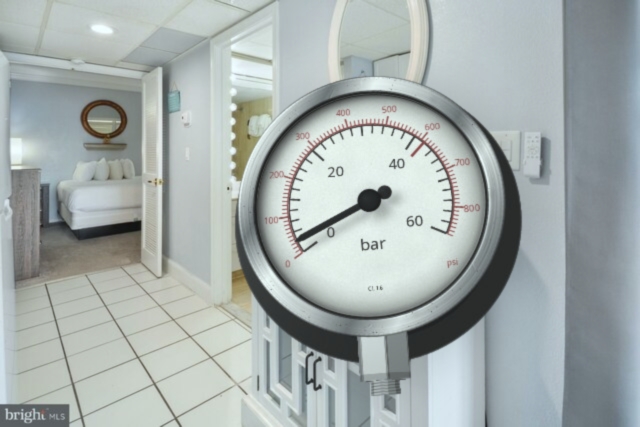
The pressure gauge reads 2 bar
